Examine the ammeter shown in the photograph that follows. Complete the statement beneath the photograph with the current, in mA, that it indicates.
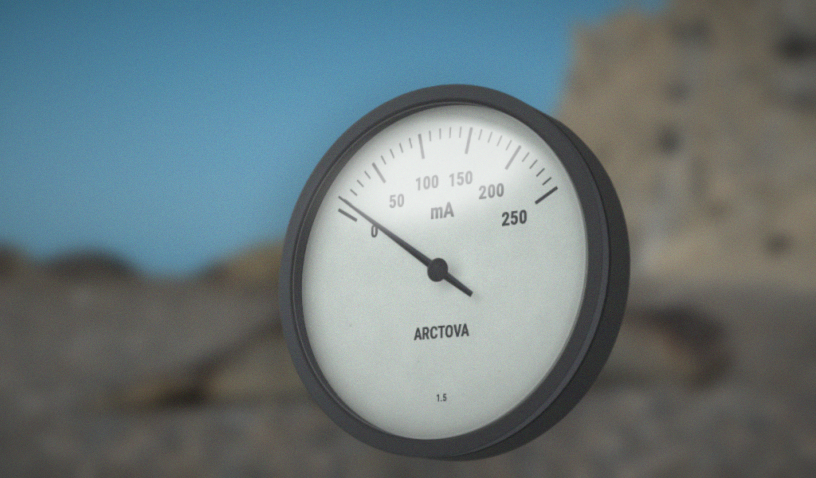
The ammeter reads 10 mA
